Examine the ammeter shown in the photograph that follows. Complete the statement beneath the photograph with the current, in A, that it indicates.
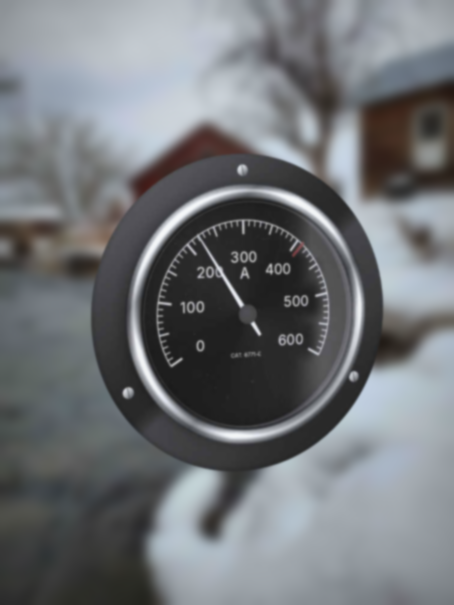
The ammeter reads 220 A
